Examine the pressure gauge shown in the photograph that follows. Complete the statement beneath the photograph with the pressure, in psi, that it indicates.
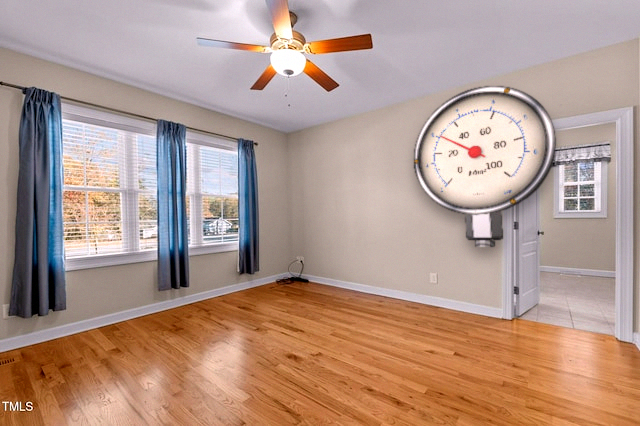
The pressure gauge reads 30 psi
